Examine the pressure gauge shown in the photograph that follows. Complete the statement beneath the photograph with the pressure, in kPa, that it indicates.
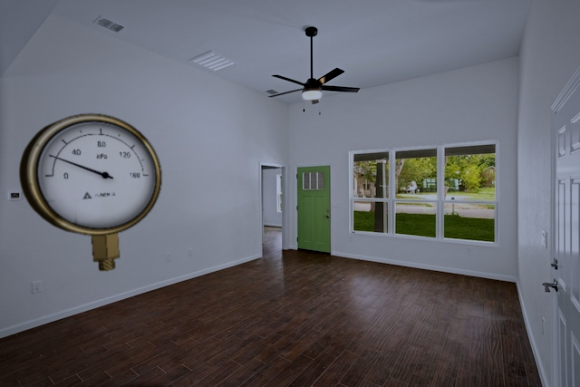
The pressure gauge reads 20 kPa
